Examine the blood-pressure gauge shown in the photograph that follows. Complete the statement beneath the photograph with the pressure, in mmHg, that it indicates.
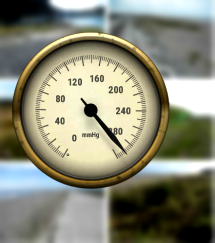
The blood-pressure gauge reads 290 mmHg
